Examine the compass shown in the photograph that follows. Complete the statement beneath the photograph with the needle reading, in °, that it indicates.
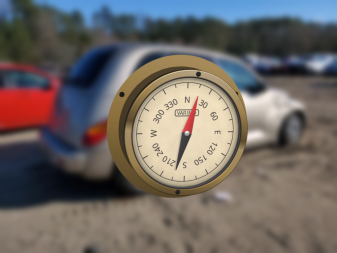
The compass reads 15 °
